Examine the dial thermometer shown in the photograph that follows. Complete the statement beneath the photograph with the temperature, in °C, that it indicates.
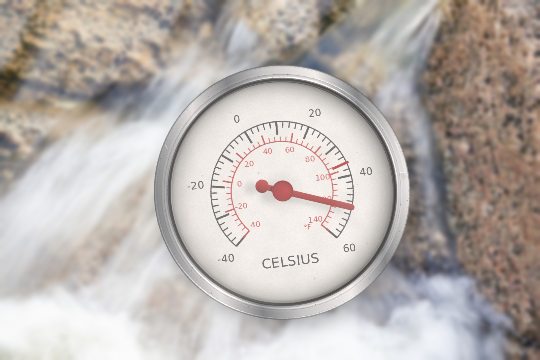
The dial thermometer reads 50 °C
